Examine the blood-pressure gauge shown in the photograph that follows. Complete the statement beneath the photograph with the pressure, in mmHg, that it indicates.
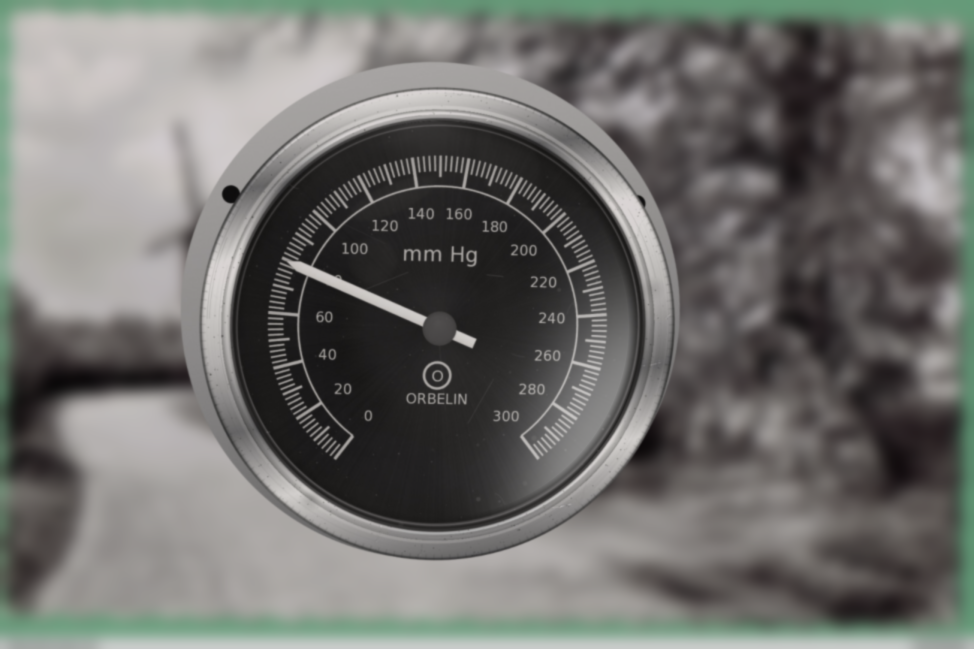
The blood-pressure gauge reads 80 mmHg
